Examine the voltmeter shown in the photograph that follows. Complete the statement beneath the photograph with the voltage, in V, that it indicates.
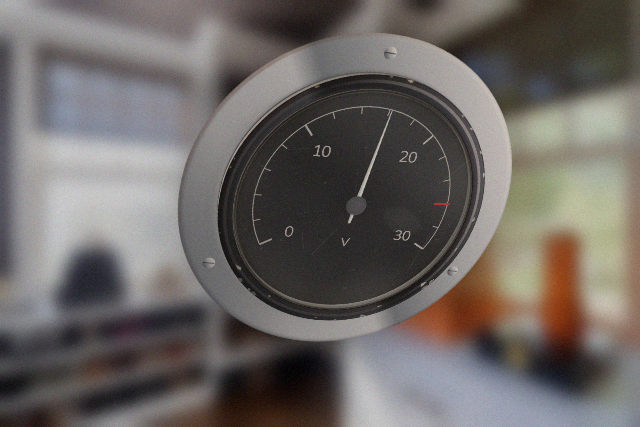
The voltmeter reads 16 V
